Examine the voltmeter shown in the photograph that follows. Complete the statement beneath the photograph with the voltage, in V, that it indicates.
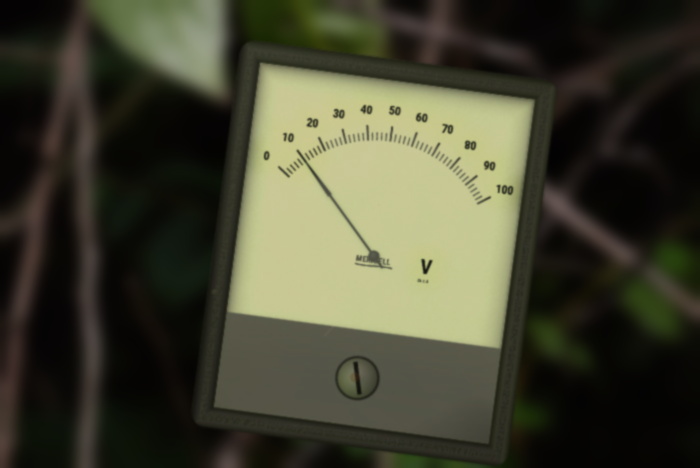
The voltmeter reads 10 V
